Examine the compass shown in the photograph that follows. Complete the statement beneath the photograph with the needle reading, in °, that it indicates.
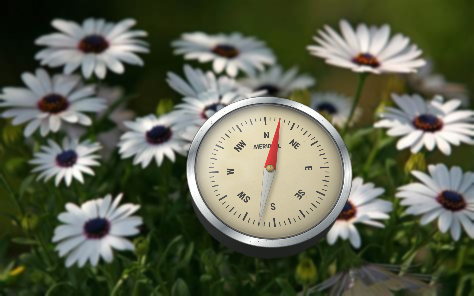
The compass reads 15 °
